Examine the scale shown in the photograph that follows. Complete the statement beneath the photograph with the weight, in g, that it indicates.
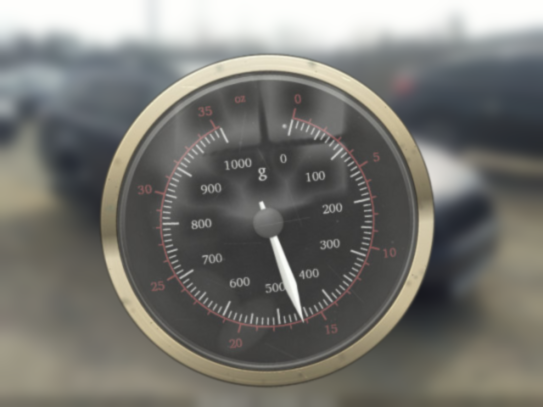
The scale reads 460 g
